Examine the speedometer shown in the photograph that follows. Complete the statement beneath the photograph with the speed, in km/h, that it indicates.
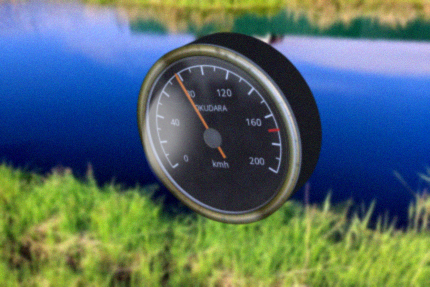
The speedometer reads 80 km/h
